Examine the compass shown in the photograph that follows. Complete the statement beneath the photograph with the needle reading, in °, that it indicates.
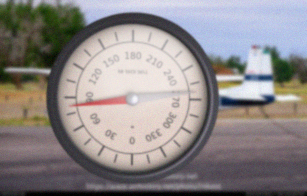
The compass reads 82.5 °
